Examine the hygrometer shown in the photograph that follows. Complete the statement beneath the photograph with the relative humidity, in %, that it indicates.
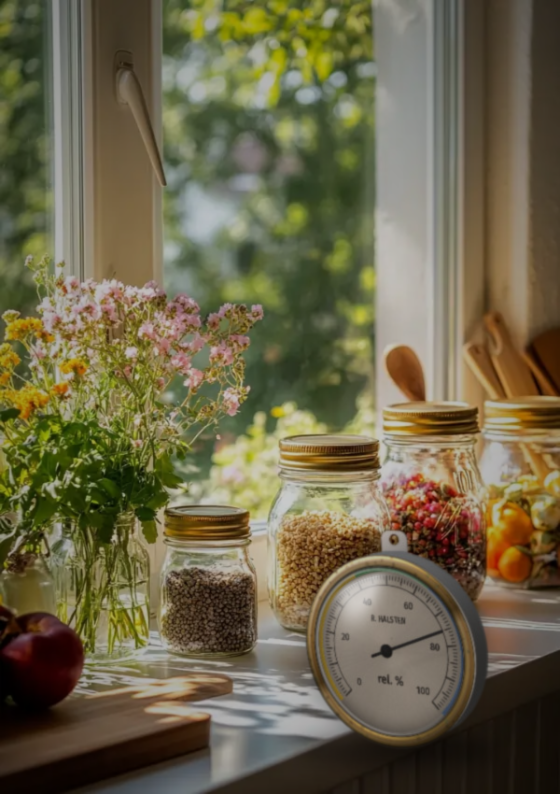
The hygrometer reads 75 %
